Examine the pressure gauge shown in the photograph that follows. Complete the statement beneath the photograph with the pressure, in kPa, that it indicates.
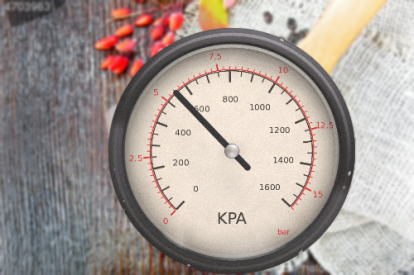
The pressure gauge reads 550 kPa
